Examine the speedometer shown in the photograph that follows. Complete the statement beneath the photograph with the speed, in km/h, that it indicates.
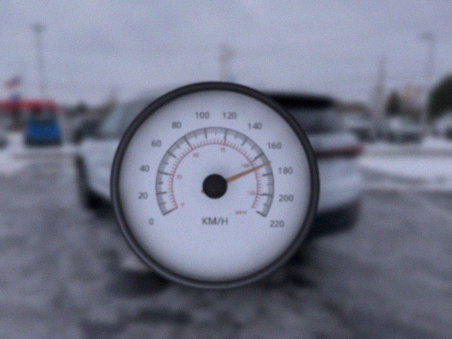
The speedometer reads 170 km/h
